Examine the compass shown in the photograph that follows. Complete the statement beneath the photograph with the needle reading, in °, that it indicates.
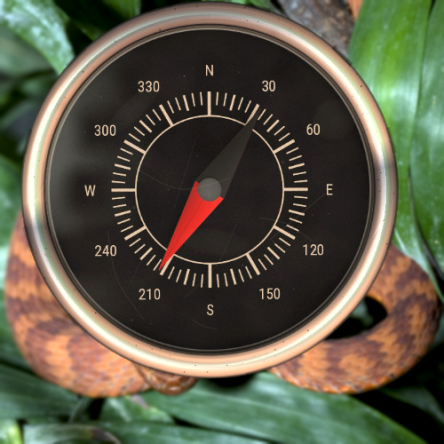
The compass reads 212.5 °
